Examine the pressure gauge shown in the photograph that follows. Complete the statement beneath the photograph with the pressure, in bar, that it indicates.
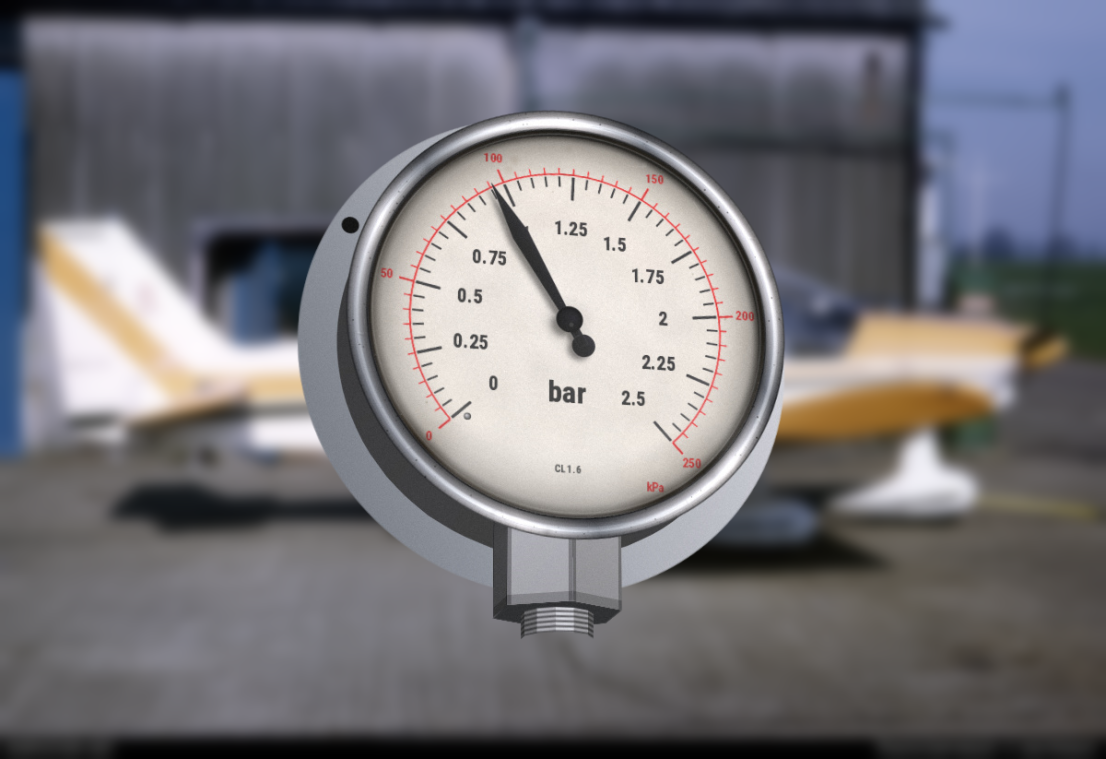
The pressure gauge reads 0.95 bar
